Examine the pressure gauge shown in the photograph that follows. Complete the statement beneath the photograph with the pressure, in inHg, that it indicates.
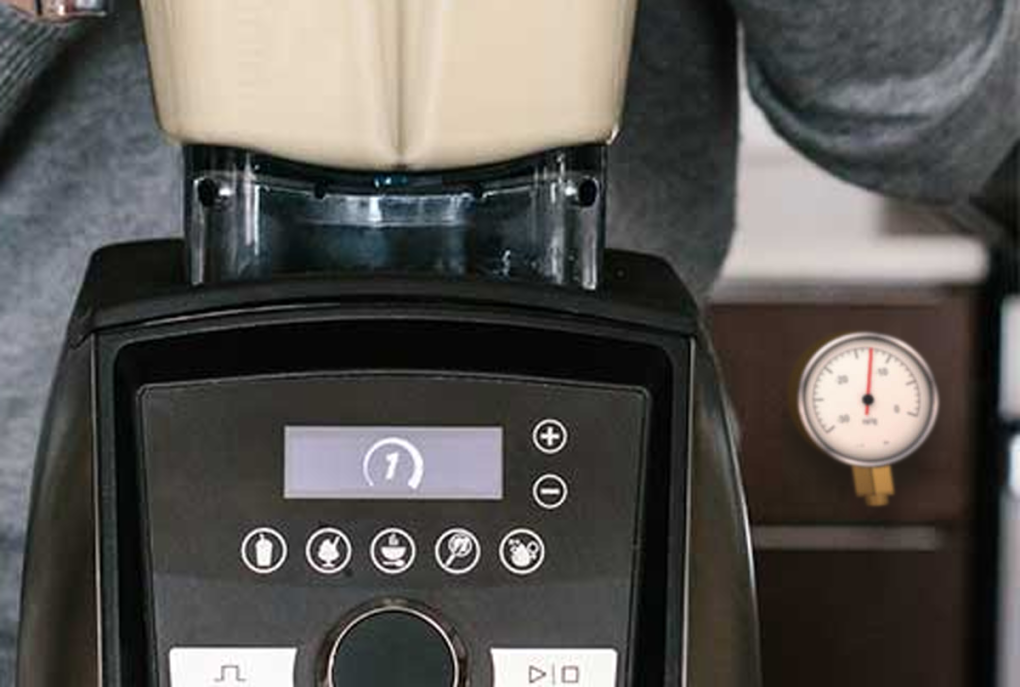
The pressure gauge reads -13 inHg
